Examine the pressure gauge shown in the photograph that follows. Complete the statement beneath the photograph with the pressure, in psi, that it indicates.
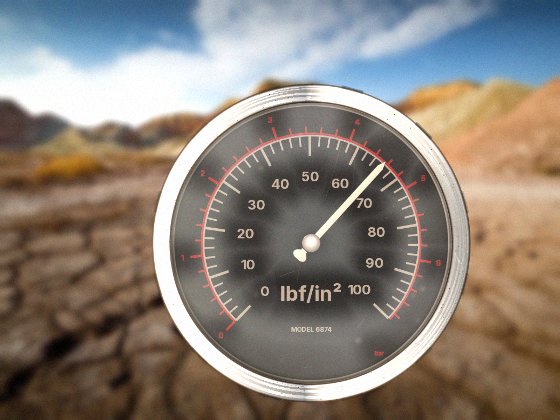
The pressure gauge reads 66 psi
